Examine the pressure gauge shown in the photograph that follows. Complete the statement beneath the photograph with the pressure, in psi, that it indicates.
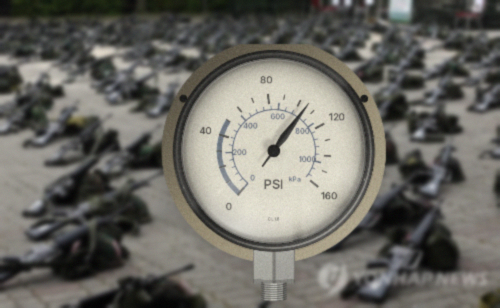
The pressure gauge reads 105 psi
